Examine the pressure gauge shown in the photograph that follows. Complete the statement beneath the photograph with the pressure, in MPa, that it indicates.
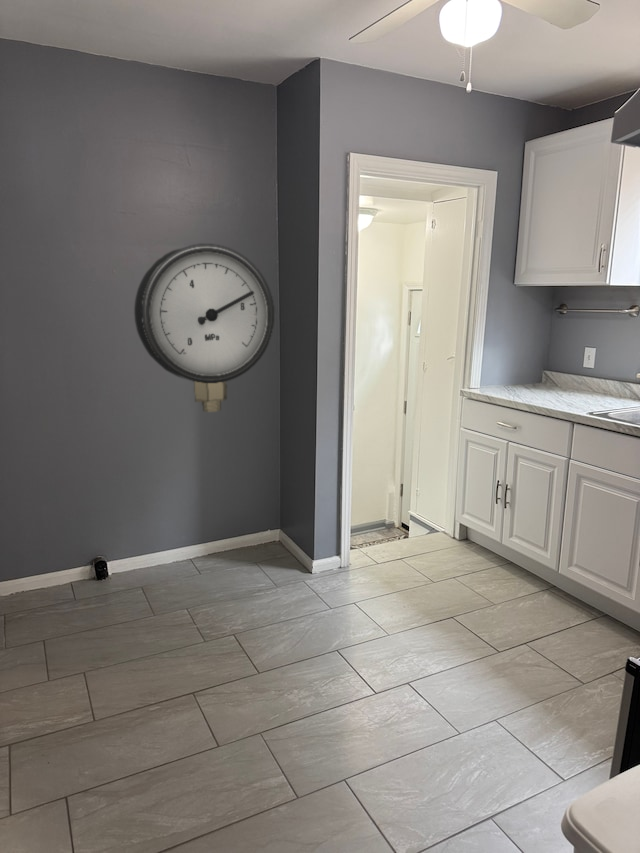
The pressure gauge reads 7.5 MPa
